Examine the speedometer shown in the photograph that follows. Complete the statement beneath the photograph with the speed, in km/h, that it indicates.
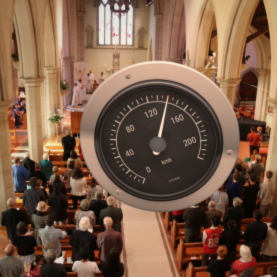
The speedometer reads 140 km/h
